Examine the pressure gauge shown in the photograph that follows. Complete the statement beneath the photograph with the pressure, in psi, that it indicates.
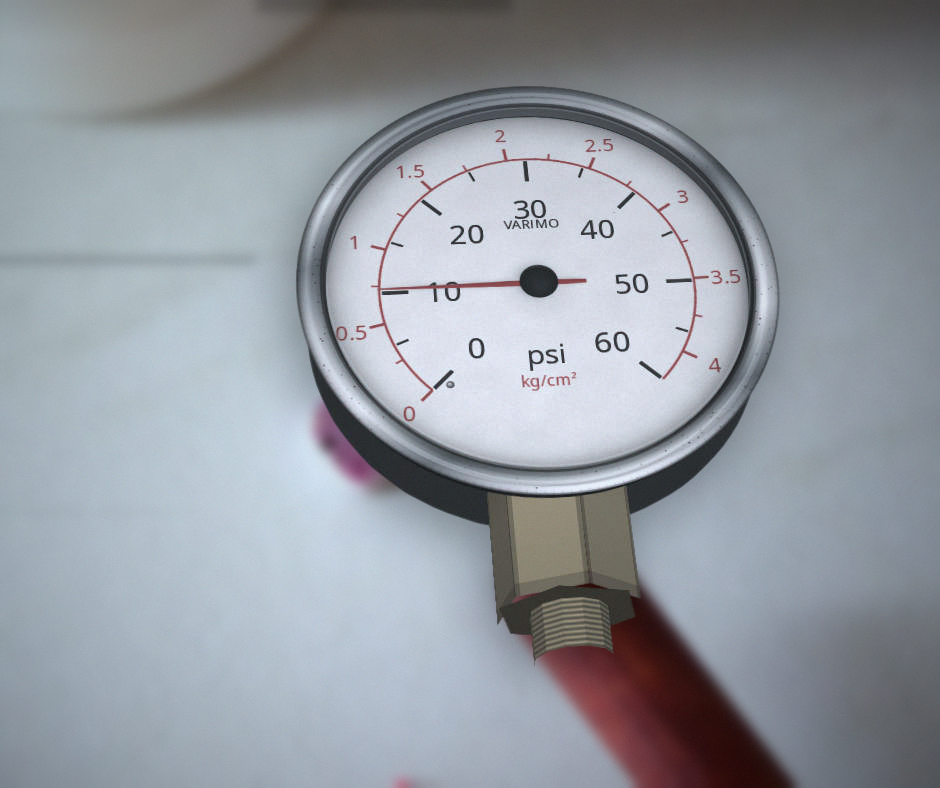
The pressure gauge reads 10 psi
